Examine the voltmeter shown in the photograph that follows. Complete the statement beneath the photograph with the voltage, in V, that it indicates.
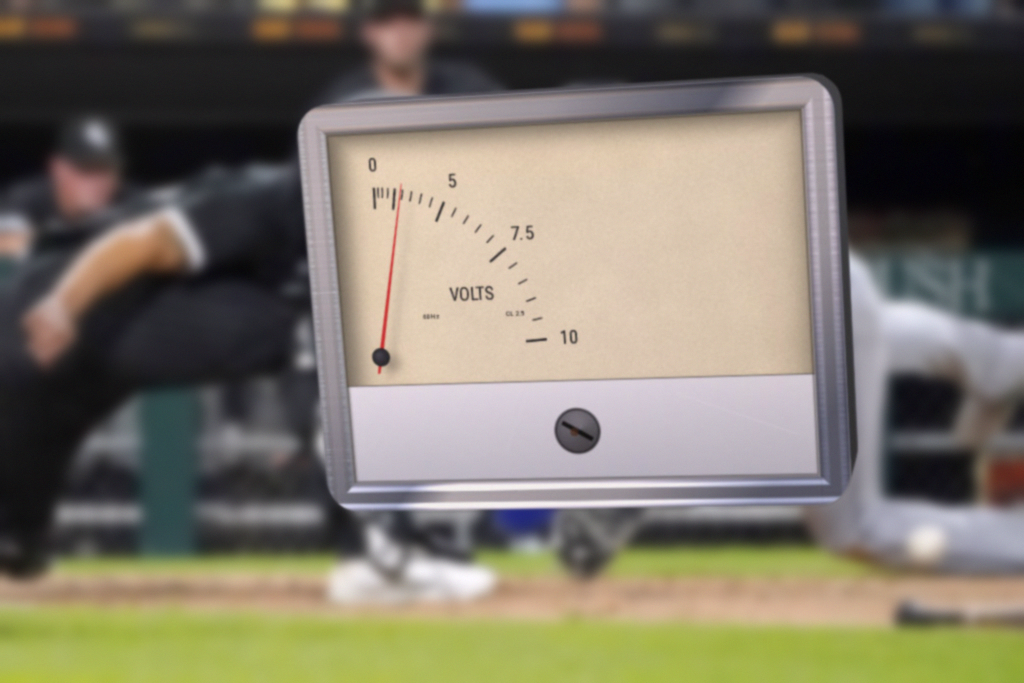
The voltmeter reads 3 V
